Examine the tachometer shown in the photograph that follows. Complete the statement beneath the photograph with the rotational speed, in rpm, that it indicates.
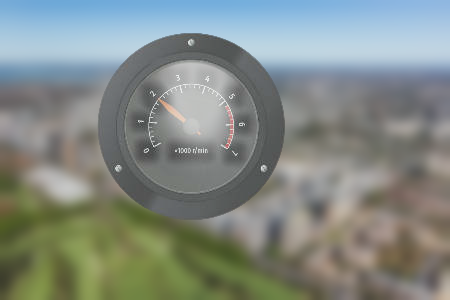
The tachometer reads 2000 rpm
